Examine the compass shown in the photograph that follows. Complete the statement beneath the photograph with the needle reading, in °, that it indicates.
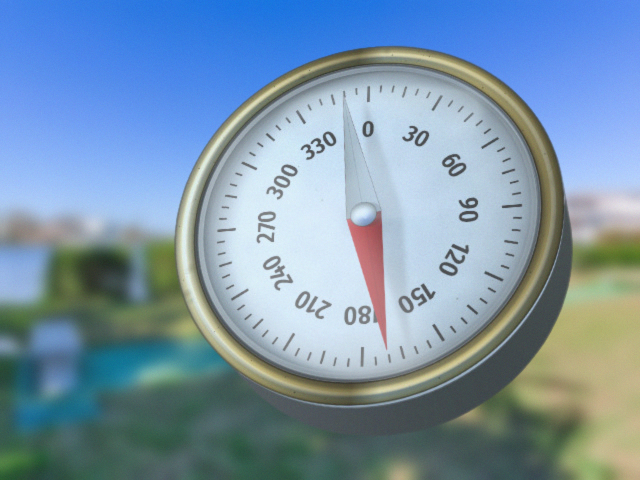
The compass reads 170 °
